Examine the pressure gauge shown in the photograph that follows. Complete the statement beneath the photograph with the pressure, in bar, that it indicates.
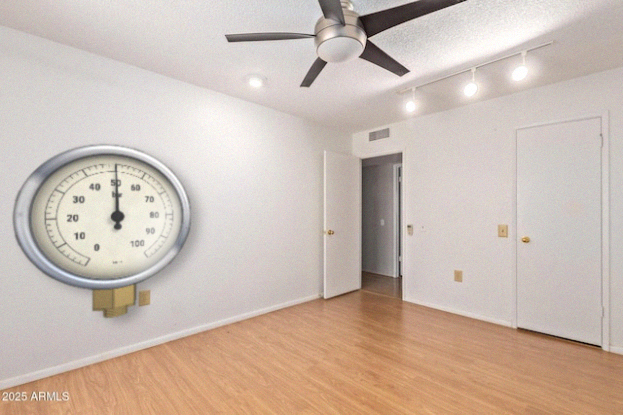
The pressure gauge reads 50 bar
